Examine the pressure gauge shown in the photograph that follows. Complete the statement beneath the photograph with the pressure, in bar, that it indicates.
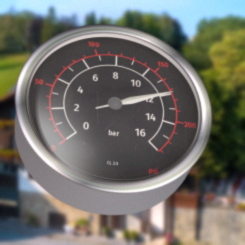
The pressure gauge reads 12 bar
